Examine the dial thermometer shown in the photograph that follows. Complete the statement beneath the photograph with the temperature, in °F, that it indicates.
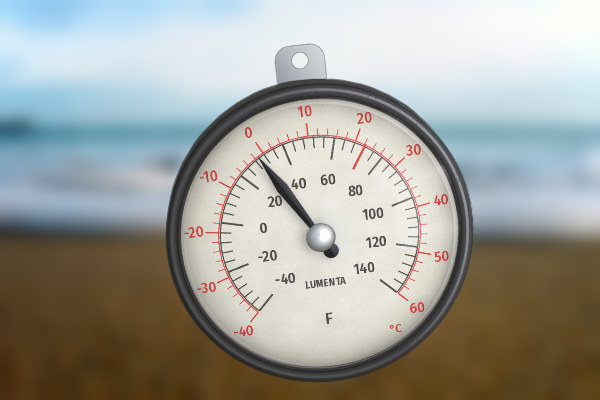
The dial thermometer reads 30 °F
